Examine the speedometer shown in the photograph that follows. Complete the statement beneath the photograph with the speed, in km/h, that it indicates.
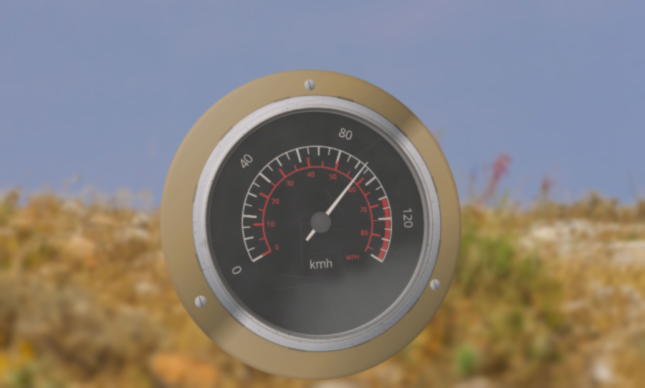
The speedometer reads 92.5 km/h
